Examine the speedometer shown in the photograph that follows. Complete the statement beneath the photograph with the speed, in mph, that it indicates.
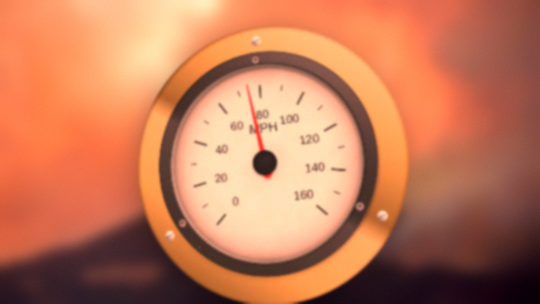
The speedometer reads 75 mph
